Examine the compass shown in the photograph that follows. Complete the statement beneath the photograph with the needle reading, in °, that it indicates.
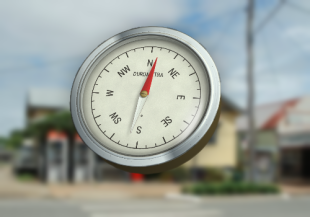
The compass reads 10 °
